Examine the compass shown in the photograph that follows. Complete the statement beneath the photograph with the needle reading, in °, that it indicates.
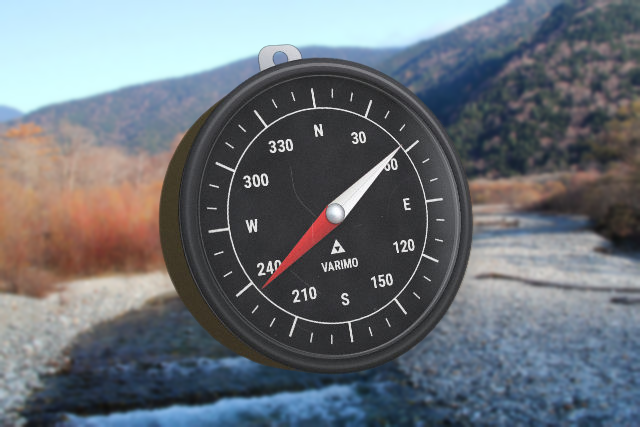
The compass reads 235 °
